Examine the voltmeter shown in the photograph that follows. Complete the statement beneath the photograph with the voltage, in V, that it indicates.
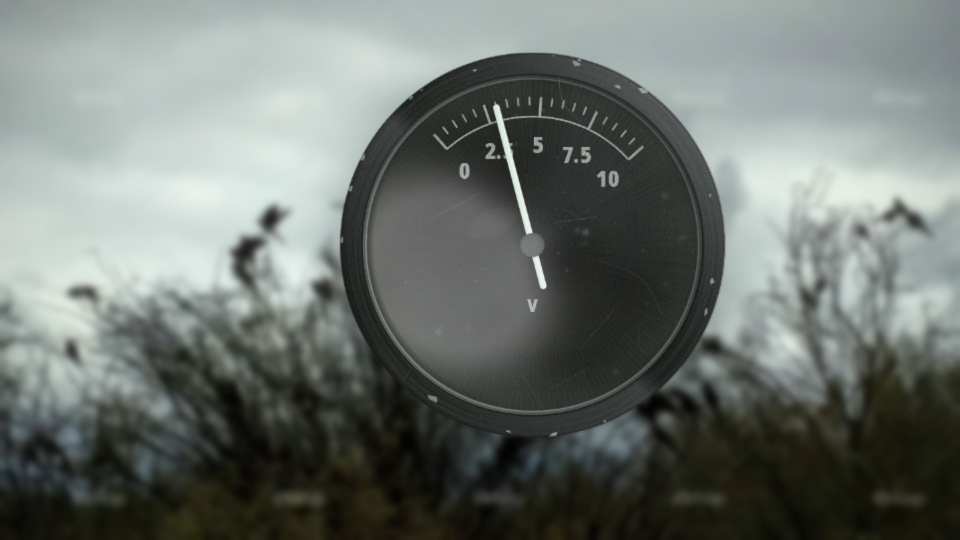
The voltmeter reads 3 V
